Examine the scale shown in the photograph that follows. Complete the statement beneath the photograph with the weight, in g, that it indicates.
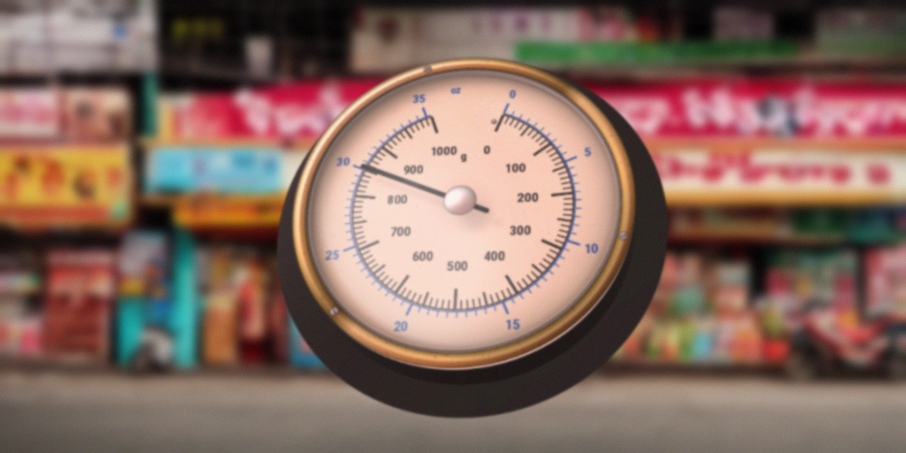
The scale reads 850 g
